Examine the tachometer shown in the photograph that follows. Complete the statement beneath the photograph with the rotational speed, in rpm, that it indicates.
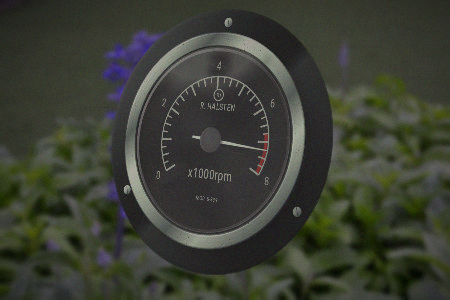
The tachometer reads 7250 rpm
